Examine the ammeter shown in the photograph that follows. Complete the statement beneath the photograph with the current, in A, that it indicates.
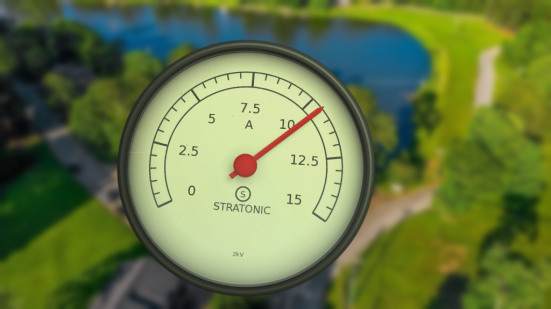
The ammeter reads 10.5 A
